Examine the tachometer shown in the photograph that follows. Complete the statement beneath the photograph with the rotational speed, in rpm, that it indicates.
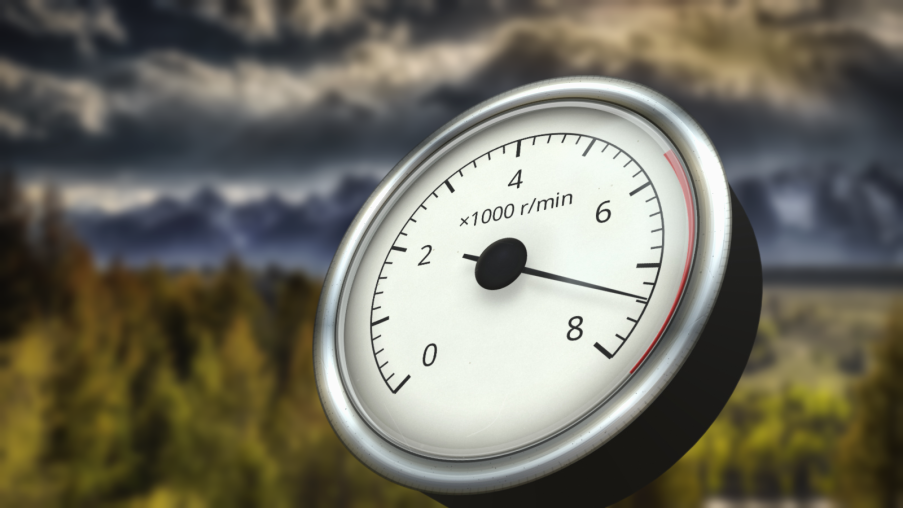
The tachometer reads 7400 rpm
